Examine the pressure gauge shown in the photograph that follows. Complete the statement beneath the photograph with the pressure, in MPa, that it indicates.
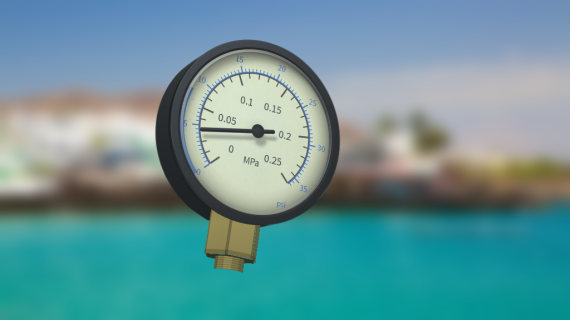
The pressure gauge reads 0.03 MPa
